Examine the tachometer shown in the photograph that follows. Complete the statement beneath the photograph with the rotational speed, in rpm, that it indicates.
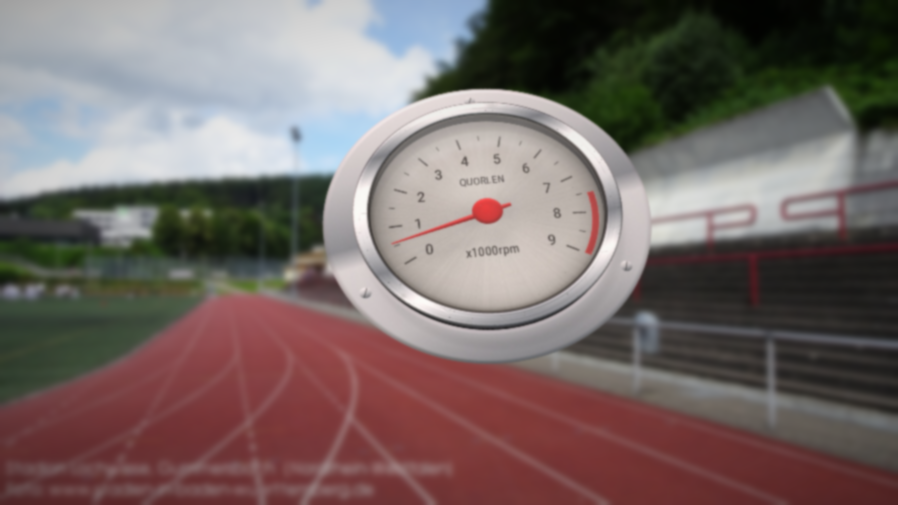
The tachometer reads 500 rpm
